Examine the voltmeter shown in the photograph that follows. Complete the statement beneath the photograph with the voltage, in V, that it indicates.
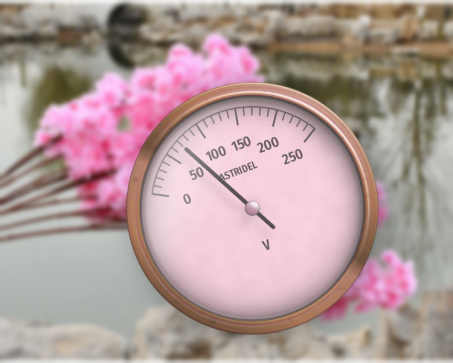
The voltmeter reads 70 V
